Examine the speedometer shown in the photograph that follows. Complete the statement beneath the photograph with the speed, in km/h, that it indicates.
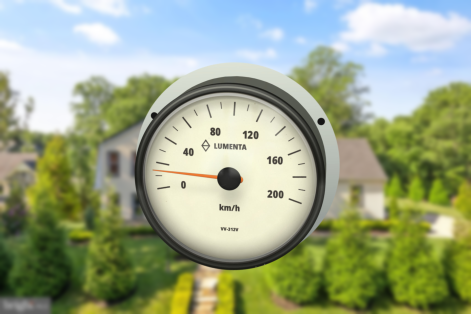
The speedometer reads 15 km/h
